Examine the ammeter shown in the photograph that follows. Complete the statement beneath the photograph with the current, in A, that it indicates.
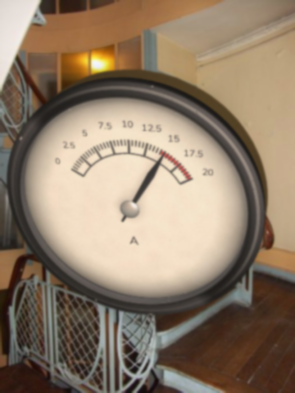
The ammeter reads 15 A
